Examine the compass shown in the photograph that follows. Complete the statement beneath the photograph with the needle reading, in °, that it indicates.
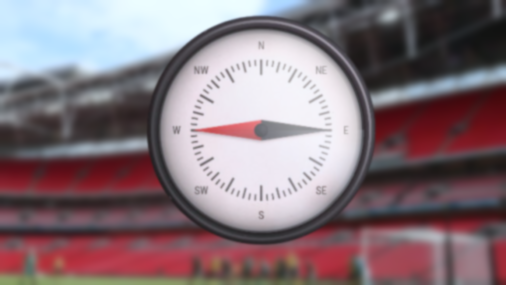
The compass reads 270 °
